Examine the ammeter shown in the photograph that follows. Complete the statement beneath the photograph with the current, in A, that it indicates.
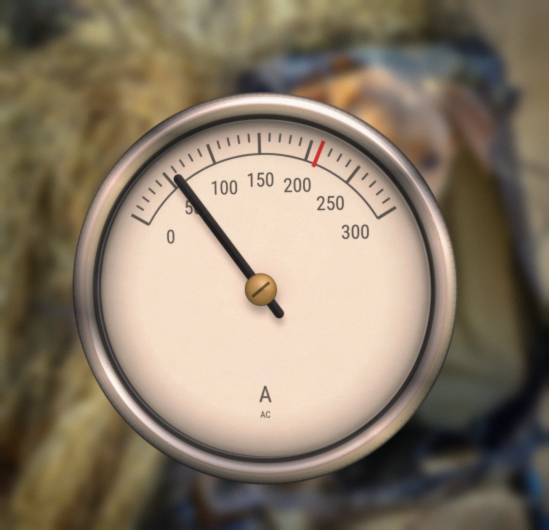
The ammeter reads 60 A
